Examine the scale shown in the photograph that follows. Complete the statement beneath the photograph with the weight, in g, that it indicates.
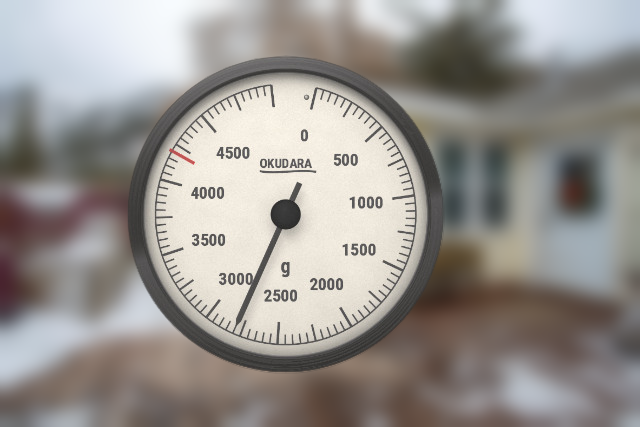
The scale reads 2800 g
